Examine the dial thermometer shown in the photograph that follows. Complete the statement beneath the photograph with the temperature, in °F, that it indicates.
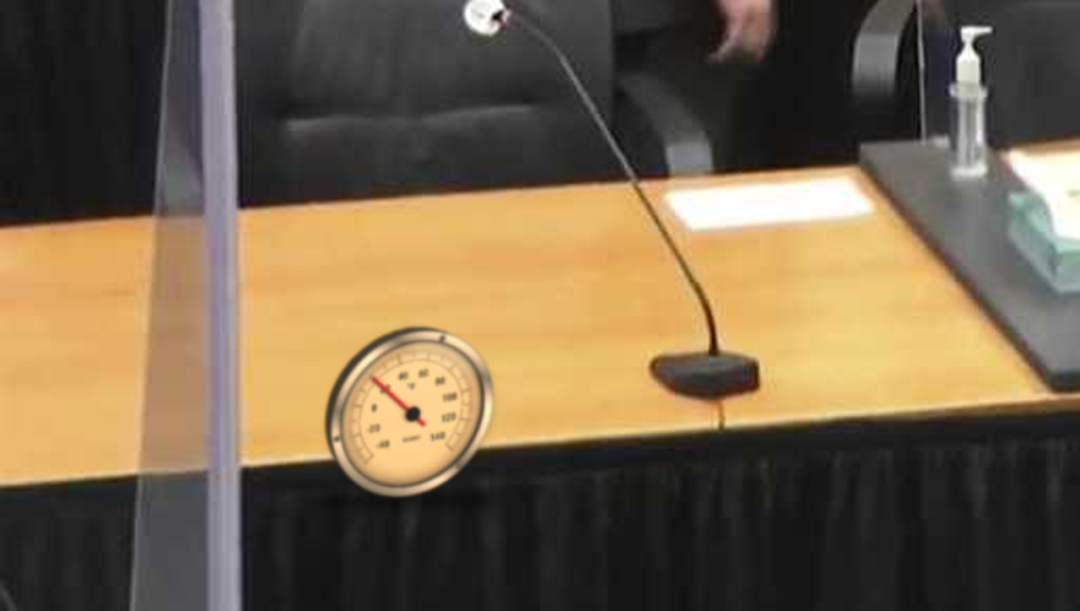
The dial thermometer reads 20 °F
